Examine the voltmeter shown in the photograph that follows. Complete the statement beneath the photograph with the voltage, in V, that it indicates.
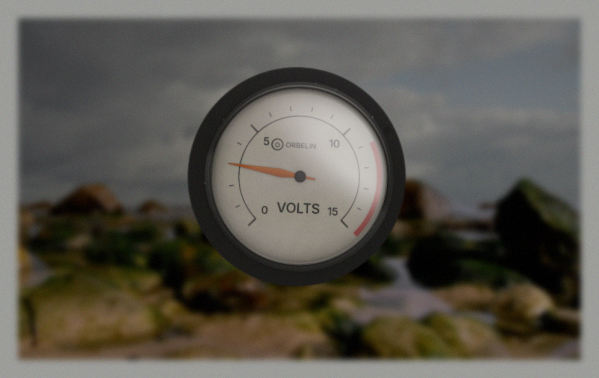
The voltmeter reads 3 V
